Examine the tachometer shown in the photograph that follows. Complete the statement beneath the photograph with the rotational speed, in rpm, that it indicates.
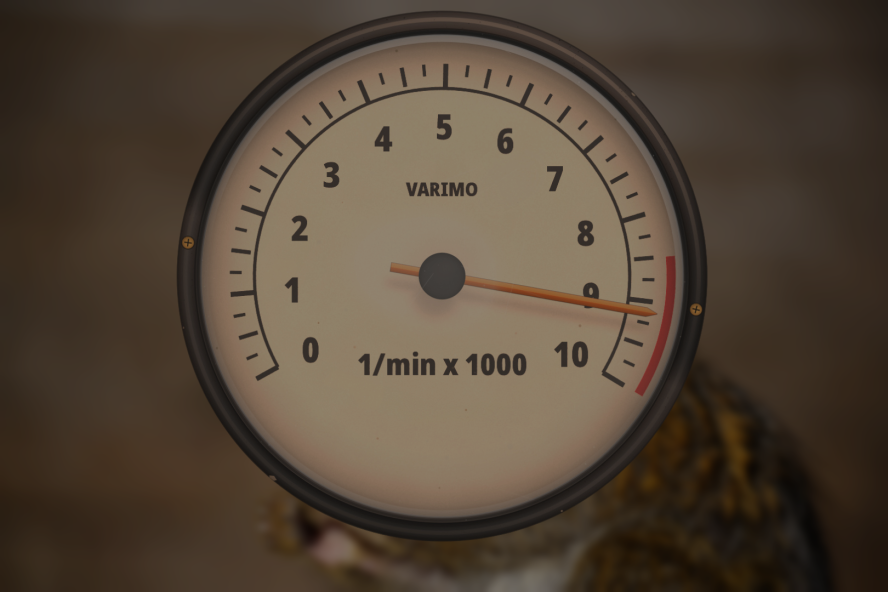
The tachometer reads 9125 rpm
